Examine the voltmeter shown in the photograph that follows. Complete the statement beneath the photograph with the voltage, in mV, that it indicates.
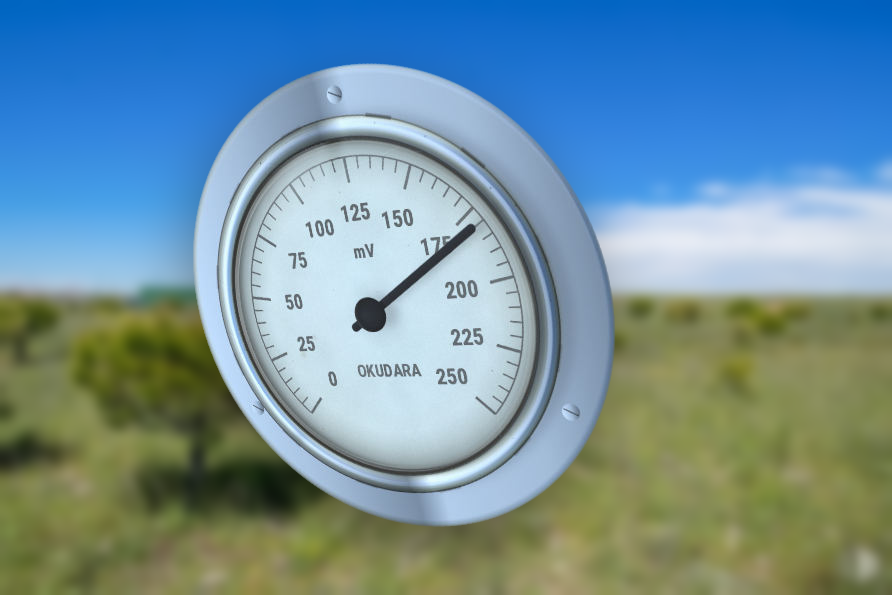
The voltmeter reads 180 mV
